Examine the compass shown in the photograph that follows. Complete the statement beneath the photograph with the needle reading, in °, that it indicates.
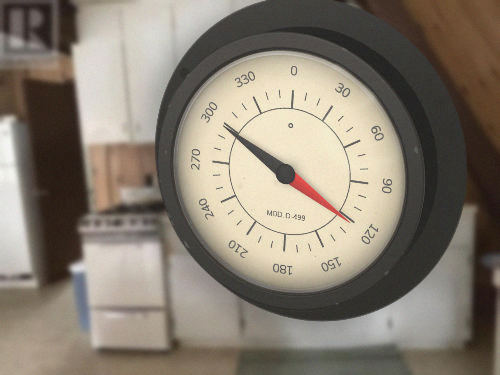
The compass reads 120 °
